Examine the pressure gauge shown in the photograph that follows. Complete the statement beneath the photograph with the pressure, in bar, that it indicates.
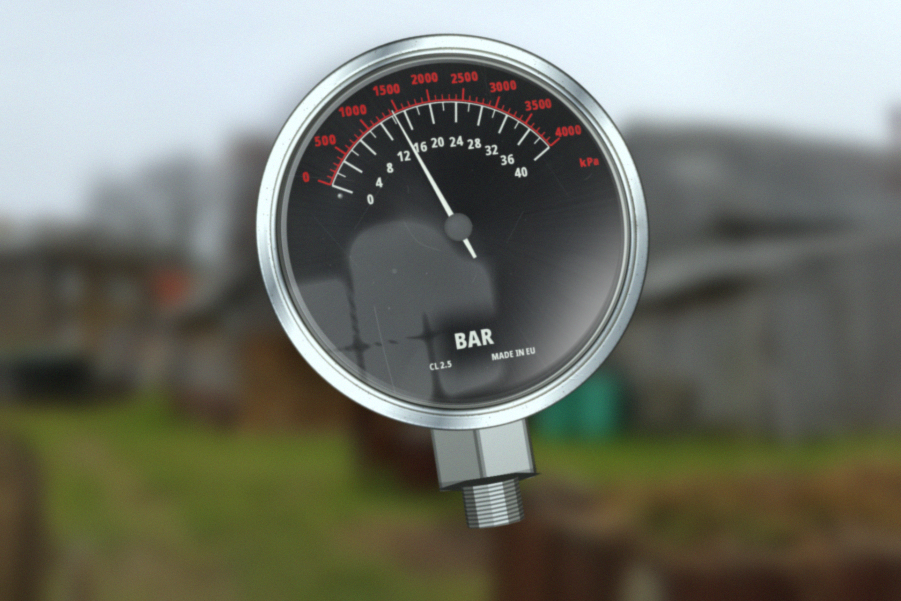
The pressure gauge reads 14 bar
